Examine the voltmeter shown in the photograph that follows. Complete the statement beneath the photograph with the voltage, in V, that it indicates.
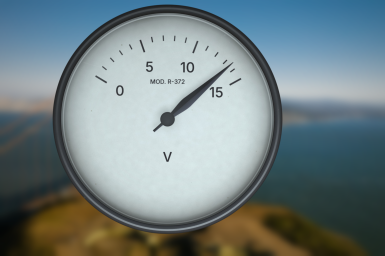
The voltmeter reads 13.5 V
